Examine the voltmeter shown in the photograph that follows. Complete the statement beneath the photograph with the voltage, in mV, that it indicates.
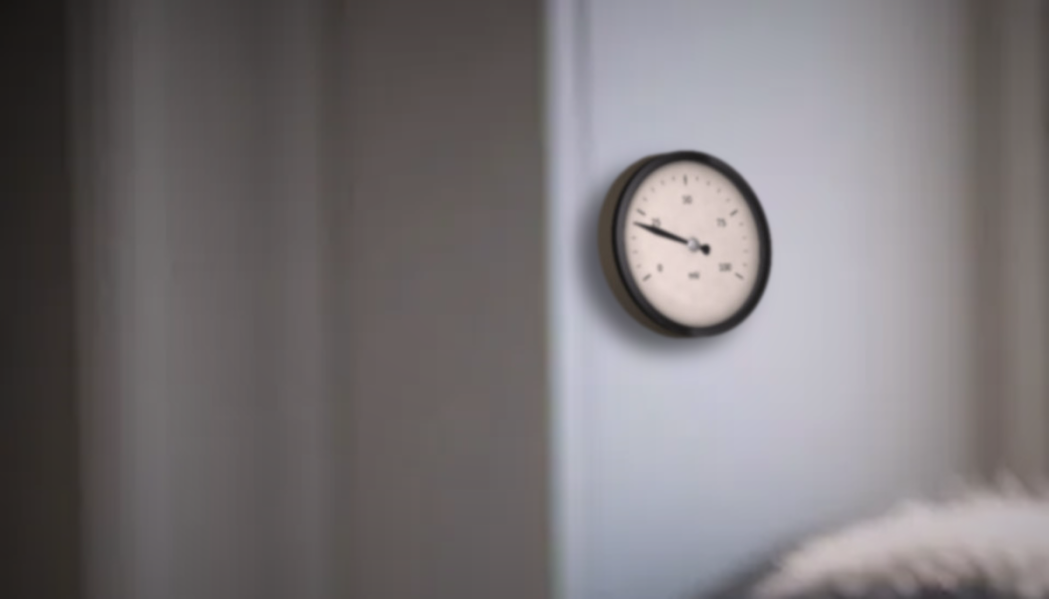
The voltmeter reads 20 mV
